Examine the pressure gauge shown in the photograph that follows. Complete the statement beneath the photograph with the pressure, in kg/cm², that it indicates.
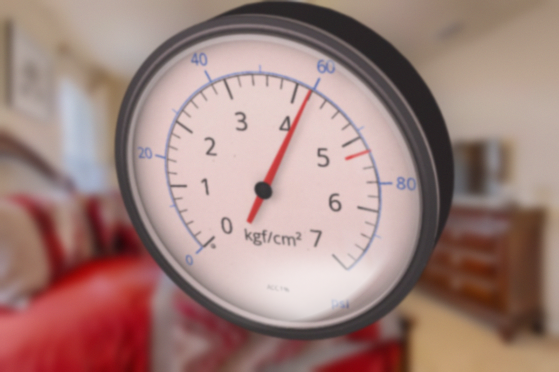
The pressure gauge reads 4.2 kg/cm²
